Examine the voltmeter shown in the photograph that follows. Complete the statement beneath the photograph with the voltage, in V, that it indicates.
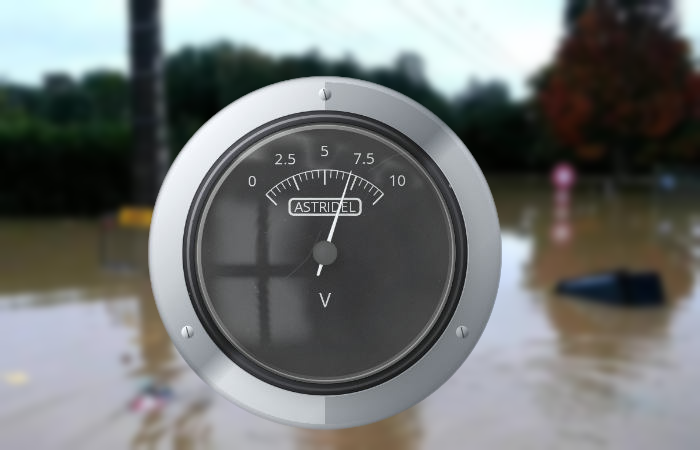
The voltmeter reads 7 V
